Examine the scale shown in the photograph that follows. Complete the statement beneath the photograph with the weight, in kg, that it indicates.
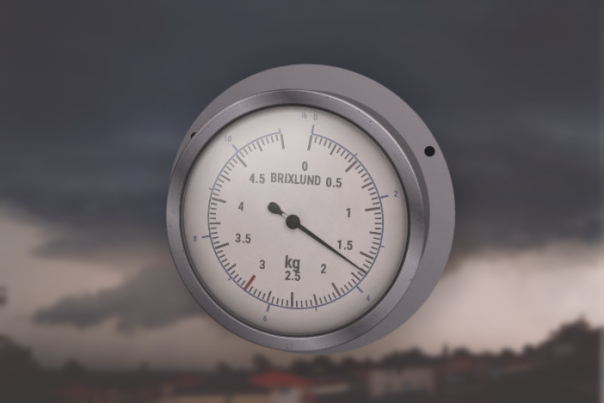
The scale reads 1.65 kg
